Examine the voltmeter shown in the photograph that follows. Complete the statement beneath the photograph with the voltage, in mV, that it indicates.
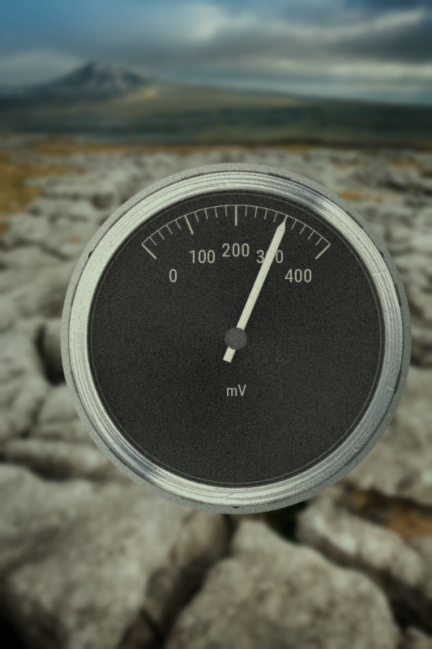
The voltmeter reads 300 mV
